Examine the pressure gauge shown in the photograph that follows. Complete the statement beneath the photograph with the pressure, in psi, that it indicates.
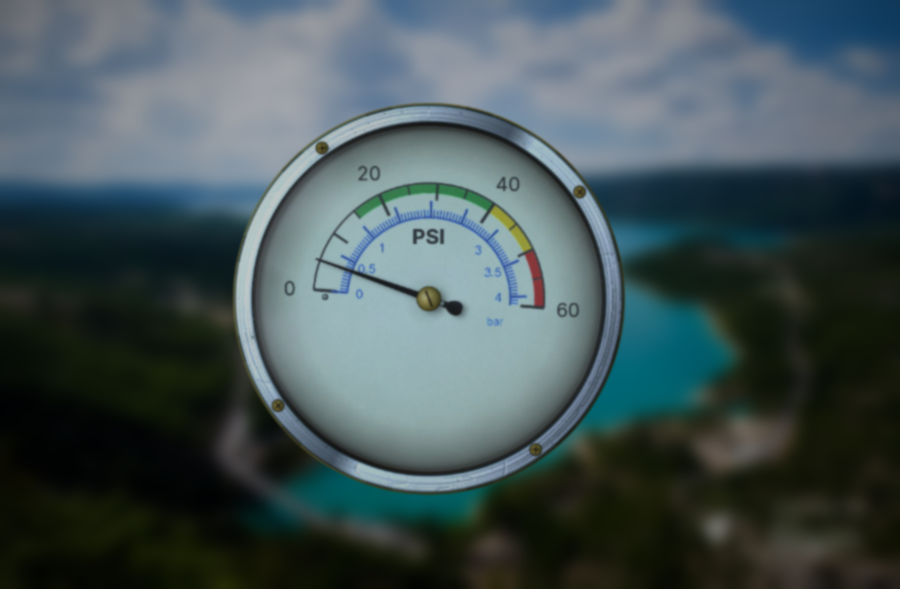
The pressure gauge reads 5 psi
